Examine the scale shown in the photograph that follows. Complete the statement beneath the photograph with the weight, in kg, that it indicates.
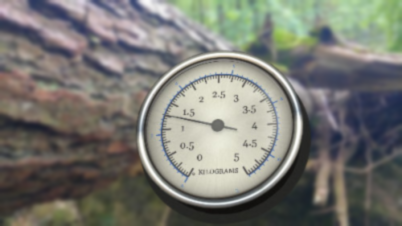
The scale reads 1.25 kg
